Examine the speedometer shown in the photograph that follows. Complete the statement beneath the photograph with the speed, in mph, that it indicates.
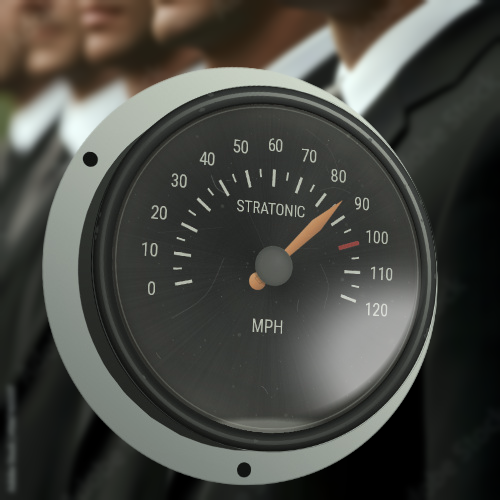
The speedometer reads 85 mph
